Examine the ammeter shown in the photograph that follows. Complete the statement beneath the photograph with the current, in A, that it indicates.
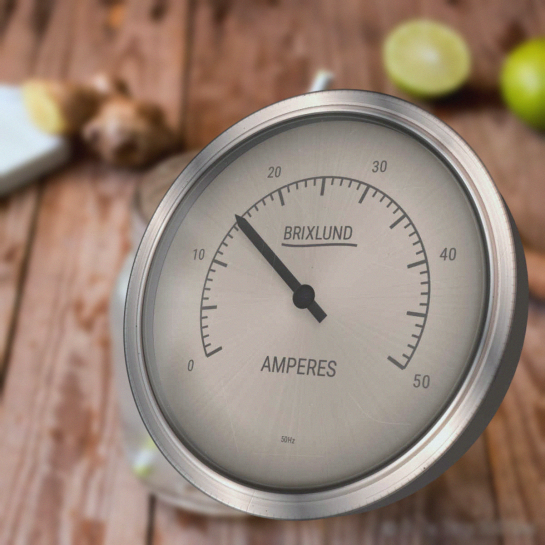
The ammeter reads 15 A
